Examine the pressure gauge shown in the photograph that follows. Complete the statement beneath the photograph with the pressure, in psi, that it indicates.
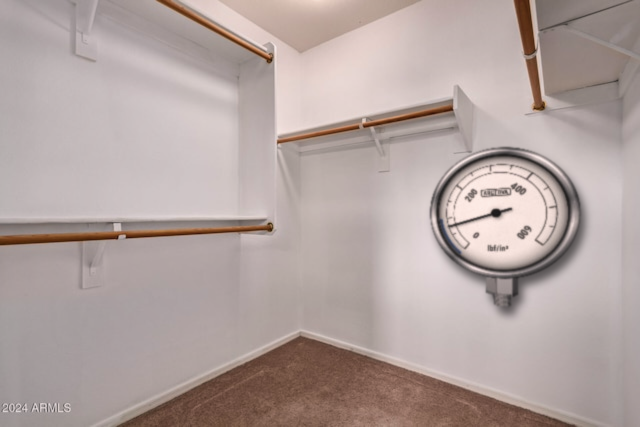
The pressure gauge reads 75 psi
